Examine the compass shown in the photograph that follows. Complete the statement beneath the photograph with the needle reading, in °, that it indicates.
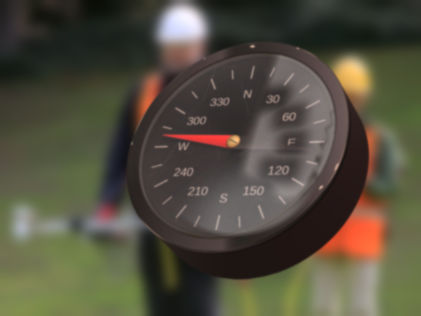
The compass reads 277.5 °
